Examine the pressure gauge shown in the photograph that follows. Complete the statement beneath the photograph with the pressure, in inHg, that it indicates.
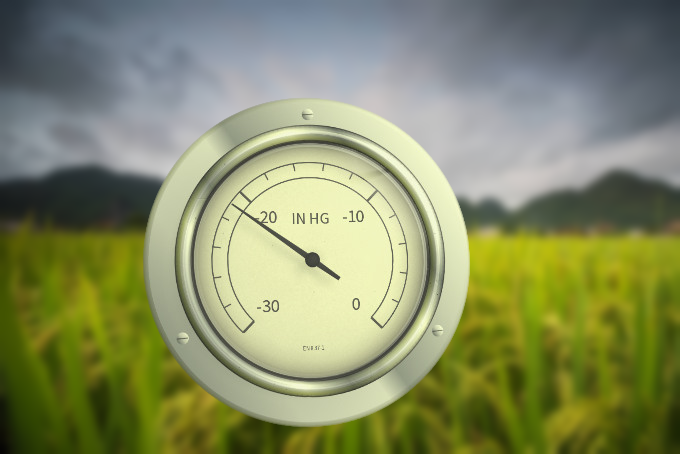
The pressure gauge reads -21 inHg
